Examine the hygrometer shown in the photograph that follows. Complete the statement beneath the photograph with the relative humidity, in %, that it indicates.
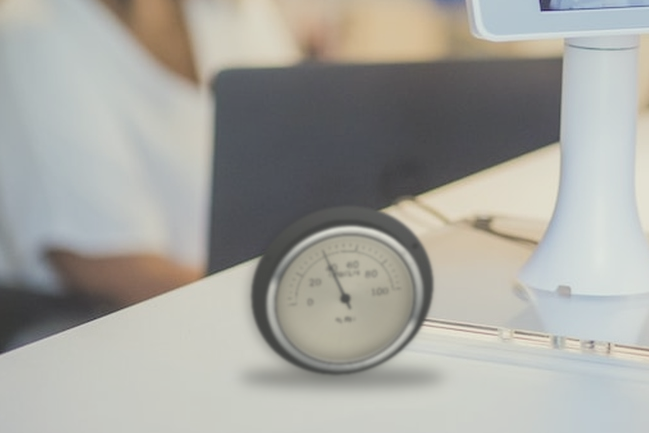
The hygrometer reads 40 %
